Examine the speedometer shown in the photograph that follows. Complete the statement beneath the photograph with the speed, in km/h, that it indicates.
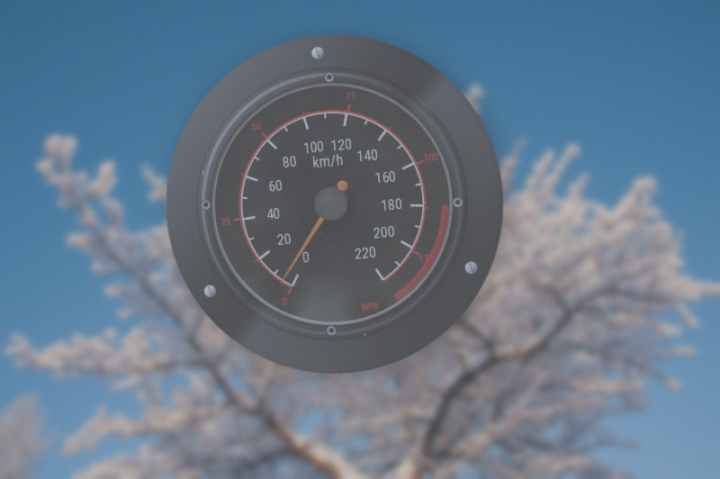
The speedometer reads 5 km/h
